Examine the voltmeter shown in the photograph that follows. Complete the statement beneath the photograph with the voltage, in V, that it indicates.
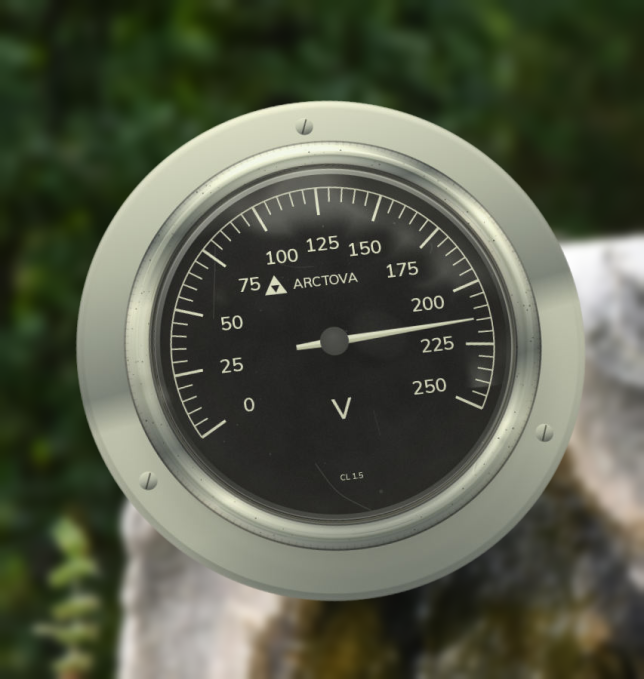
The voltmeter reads 215 V
